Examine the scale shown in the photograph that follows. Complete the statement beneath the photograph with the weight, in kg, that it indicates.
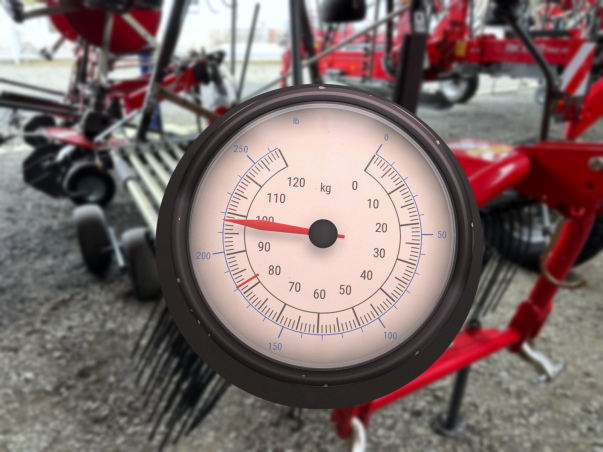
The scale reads 98 kg
